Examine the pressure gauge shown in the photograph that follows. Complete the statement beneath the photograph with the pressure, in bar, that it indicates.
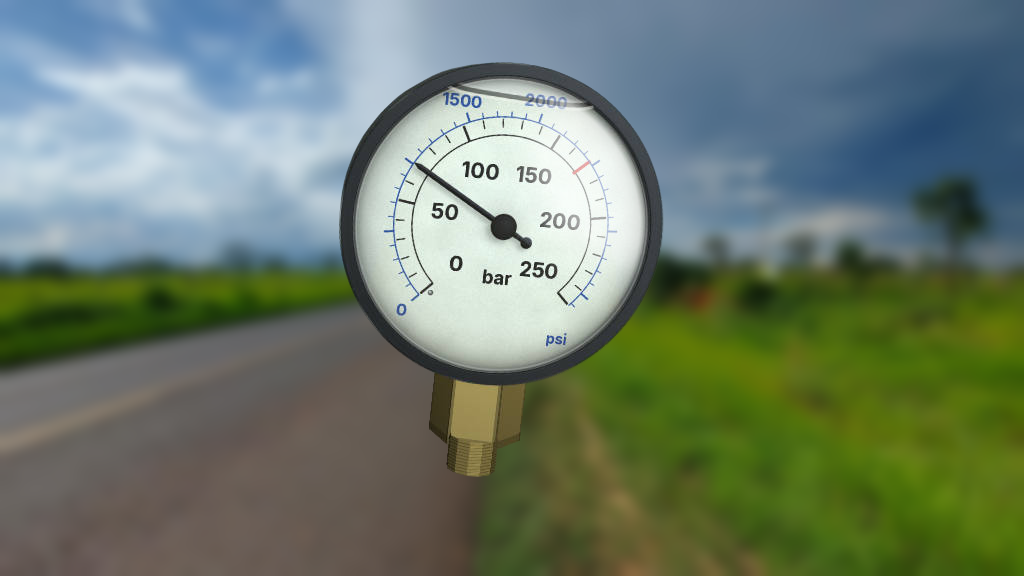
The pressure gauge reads 70 bar
